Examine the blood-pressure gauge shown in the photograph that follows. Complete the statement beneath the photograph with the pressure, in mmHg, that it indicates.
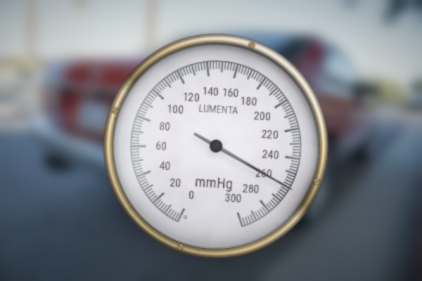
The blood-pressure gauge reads 260 mmHg
